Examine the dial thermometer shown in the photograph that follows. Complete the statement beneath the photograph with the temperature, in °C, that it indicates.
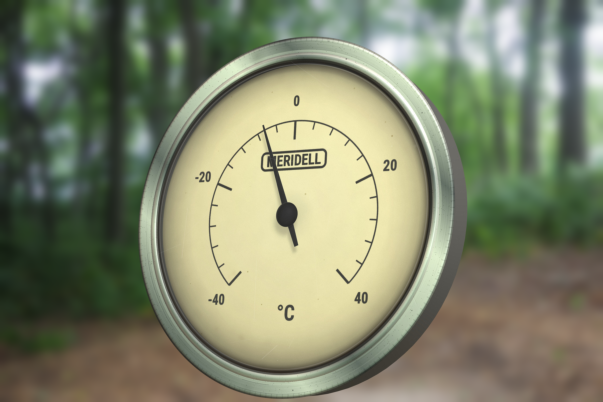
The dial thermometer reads -6 °C
